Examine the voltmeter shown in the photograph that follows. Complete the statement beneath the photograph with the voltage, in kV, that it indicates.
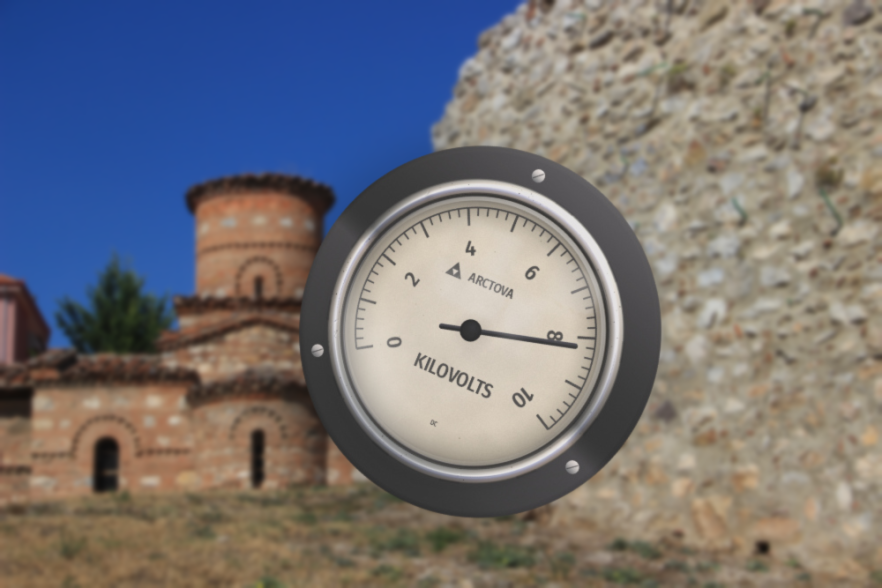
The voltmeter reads 8.2 kV
